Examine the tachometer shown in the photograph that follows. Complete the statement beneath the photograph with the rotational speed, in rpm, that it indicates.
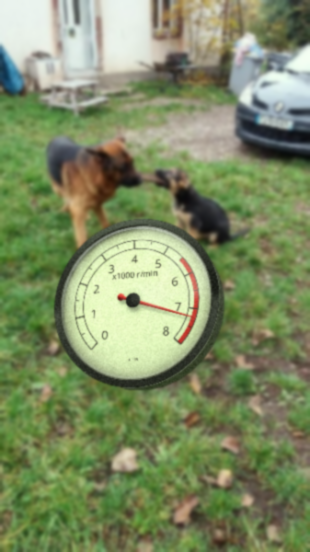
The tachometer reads 7250 rpm
